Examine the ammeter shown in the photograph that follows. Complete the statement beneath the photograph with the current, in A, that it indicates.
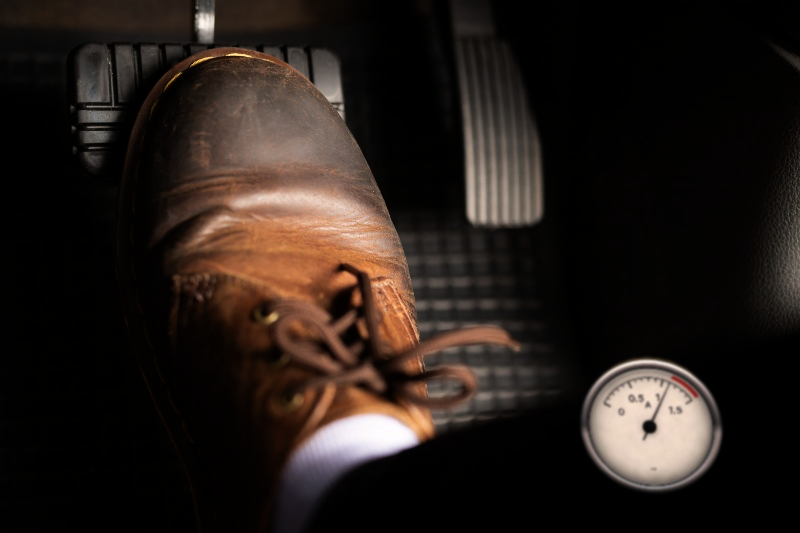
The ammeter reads 1.1 A
